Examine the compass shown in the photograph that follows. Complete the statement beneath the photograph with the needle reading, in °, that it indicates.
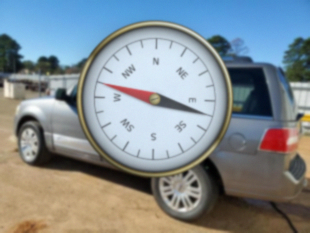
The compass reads 285 °
